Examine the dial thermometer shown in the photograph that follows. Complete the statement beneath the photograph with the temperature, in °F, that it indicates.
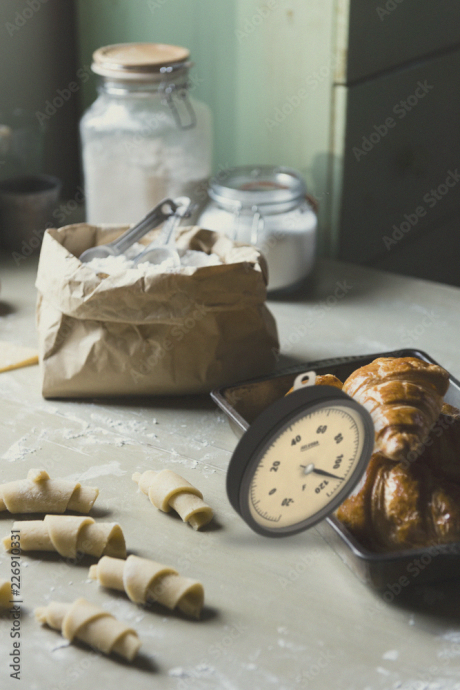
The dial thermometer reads 110 °F
